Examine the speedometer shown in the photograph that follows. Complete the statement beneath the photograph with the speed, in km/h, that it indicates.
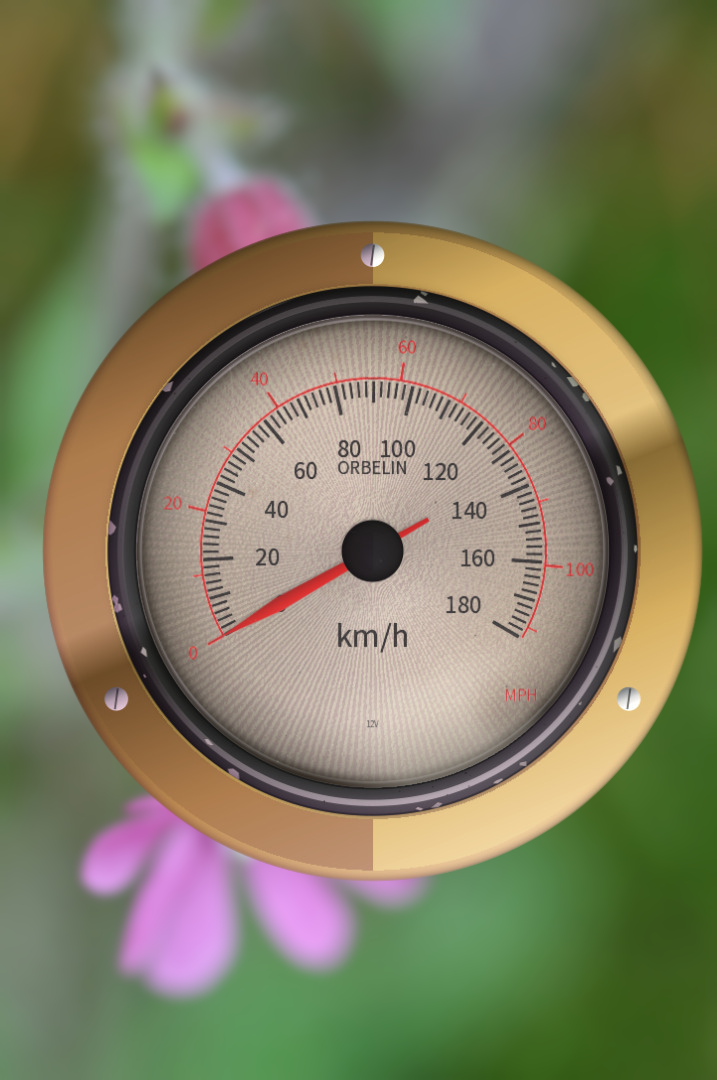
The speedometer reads 0 km/h
